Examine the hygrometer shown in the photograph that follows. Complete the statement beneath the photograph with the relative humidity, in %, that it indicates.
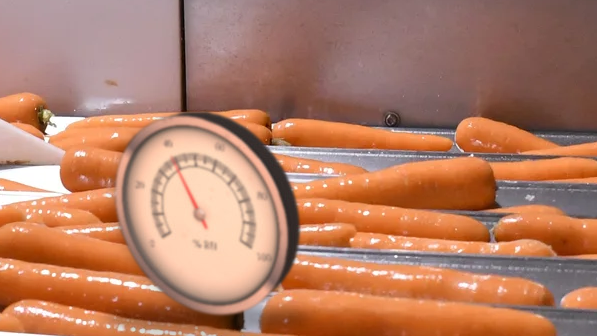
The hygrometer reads 40 %
